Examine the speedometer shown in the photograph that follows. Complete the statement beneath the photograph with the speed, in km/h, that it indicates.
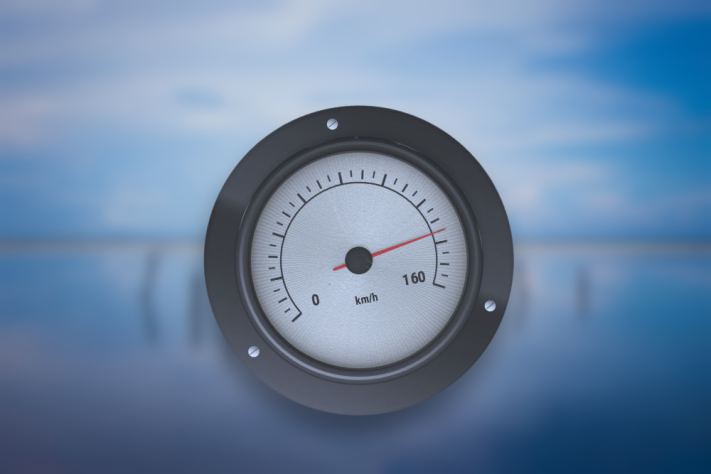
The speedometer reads 135 km/h
